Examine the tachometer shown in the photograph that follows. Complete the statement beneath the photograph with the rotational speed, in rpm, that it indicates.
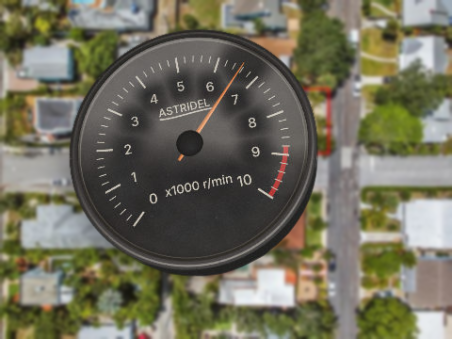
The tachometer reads 6600 rpm
